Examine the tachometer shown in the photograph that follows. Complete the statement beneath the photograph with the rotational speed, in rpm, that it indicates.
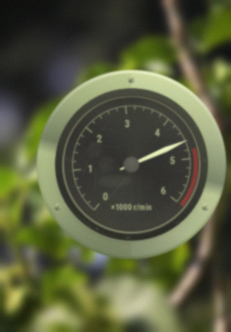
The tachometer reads 4600 rpm
